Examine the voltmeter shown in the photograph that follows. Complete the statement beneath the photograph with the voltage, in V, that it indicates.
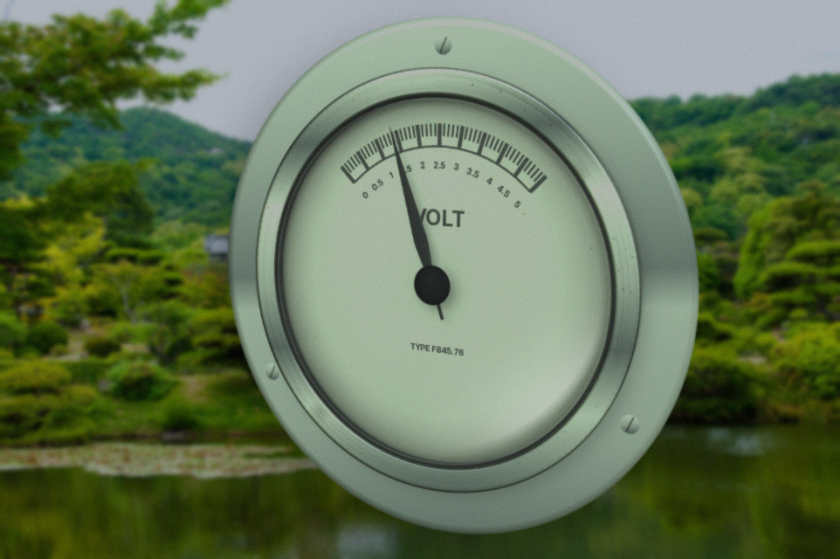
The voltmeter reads 1.5 V
